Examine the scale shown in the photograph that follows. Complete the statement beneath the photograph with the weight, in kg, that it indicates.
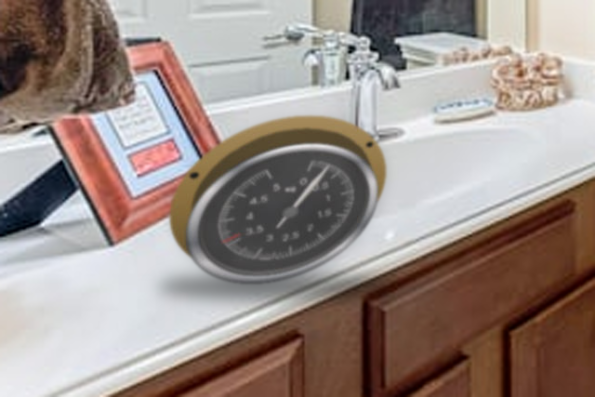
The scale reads 0.25 kg
